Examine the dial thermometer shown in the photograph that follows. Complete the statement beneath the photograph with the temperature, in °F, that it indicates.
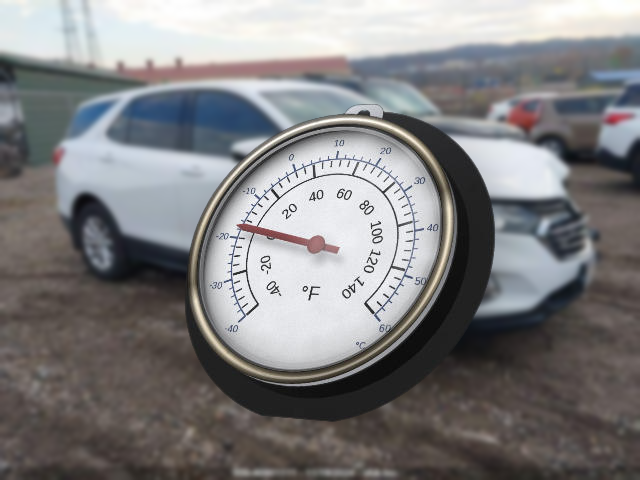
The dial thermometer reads 0 °F
